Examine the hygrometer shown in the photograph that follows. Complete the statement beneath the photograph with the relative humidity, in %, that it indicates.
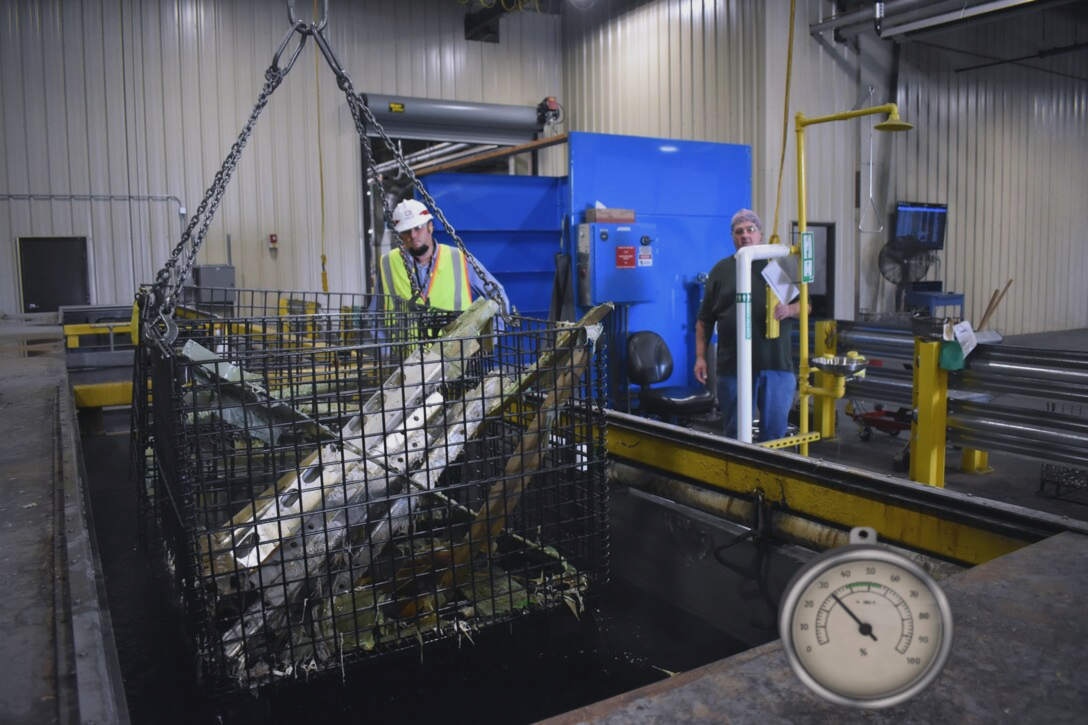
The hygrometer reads 30 %
